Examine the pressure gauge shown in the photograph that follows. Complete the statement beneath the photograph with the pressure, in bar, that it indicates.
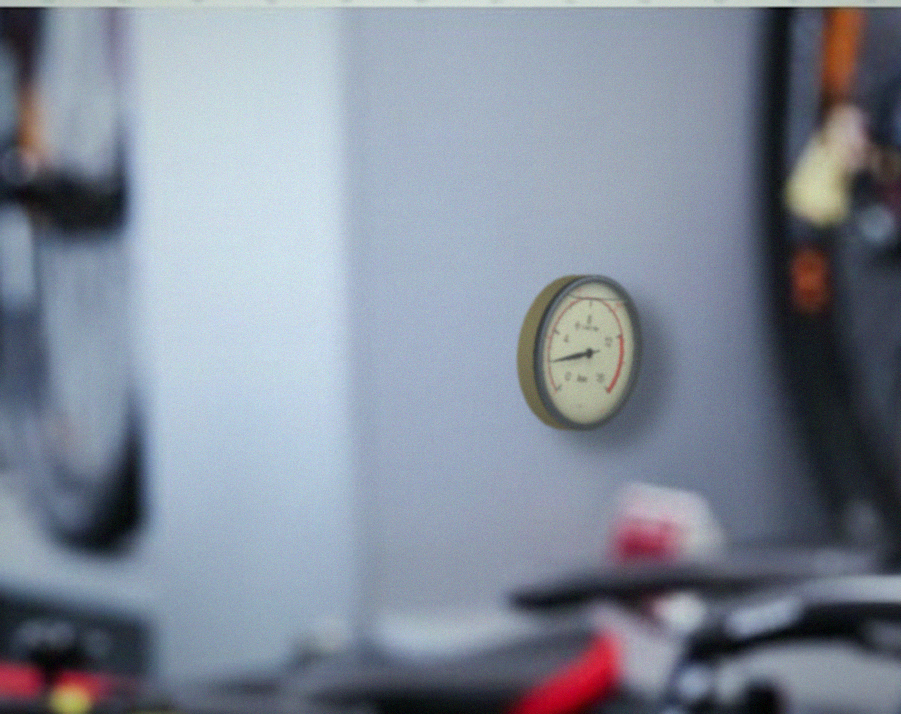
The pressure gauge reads 2 bar
